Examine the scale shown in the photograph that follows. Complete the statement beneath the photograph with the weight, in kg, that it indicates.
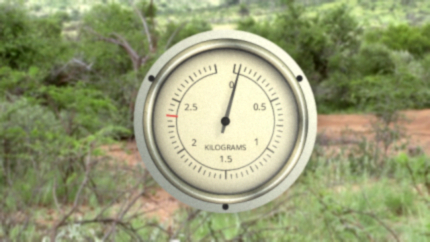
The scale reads 0.05 kg
